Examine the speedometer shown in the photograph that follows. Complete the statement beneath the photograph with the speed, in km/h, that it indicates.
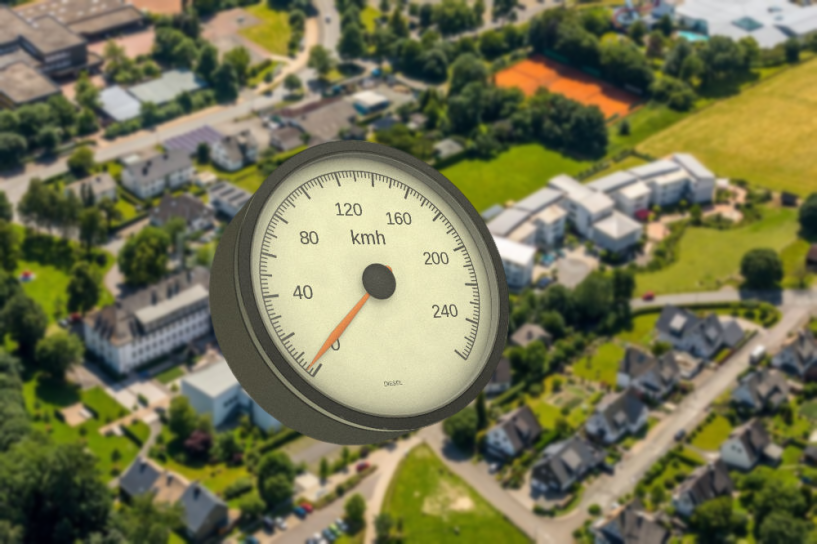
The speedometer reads 4 km/h
